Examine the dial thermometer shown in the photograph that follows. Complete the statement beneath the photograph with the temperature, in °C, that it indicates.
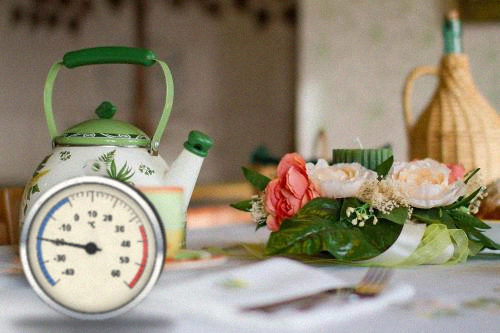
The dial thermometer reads -20 °C
